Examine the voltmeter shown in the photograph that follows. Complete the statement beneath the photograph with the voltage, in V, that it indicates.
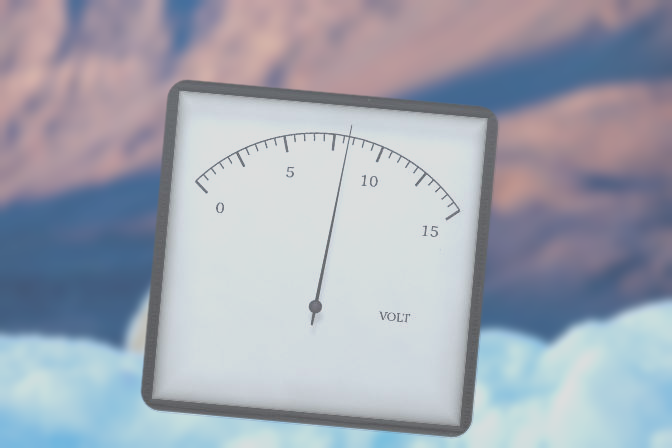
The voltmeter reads 8.25 V
